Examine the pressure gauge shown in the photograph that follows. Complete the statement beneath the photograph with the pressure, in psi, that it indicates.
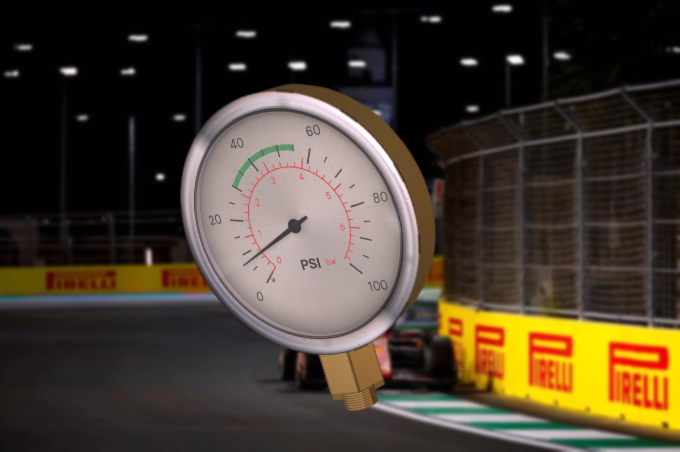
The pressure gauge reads 7.5 psi
